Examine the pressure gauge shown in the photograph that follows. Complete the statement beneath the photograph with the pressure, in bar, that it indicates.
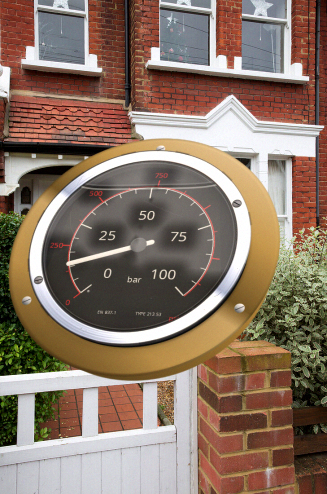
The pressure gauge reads 10 bar
